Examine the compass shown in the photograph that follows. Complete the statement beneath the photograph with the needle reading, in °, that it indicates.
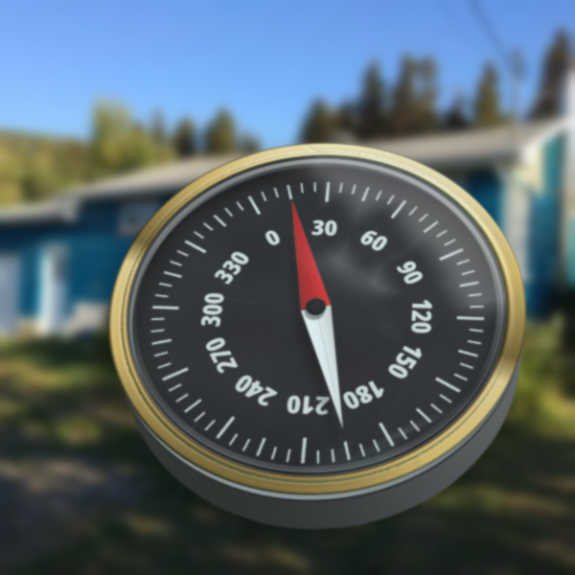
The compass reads 15 °
